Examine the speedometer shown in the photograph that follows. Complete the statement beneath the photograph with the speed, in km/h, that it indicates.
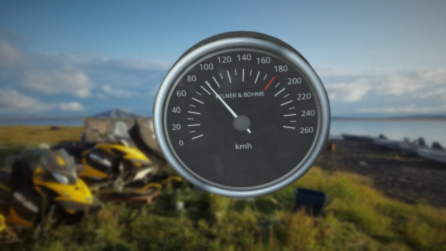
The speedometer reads 90 km/h
